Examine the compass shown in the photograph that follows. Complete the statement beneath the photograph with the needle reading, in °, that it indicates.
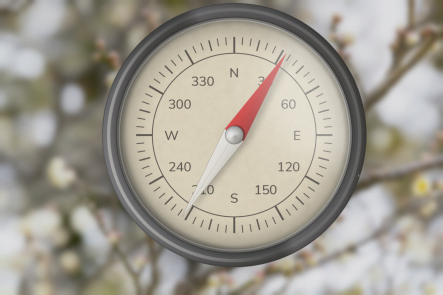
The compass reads 32.5 °
